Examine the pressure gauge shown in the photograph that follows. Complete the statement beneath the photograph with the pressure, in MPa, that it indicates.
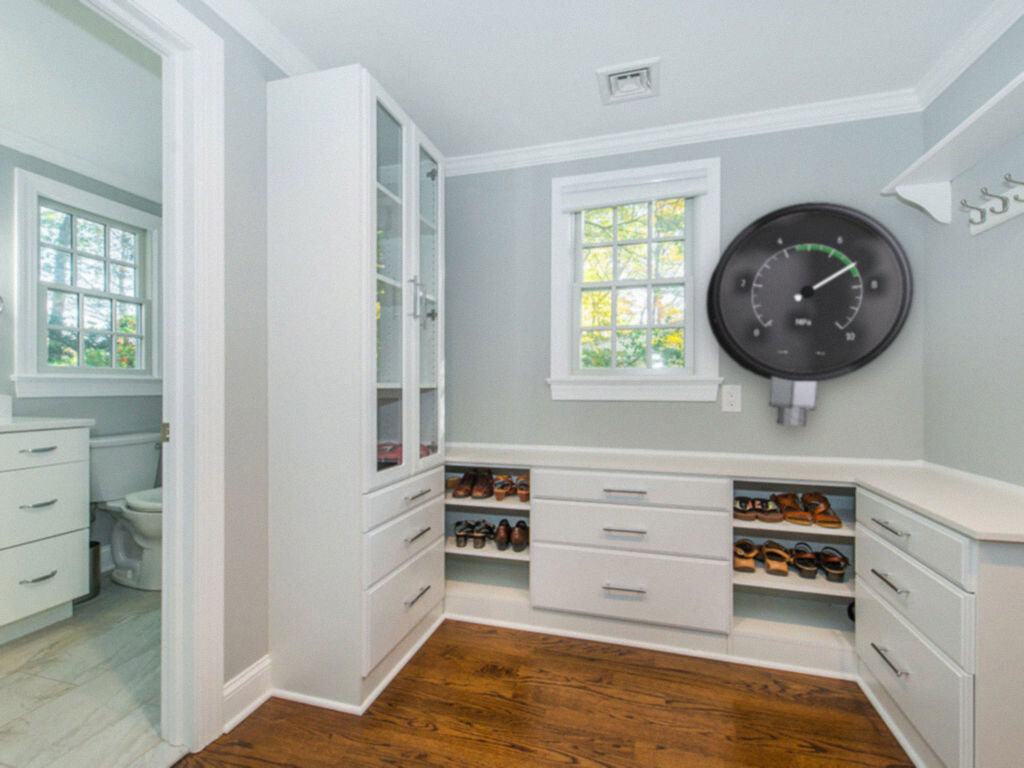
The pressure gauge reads 7 MPa
